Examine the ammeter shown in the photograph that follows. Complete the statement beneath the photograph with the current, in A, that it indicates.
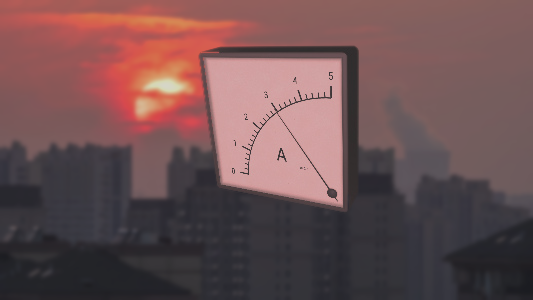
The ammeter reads 3 A
